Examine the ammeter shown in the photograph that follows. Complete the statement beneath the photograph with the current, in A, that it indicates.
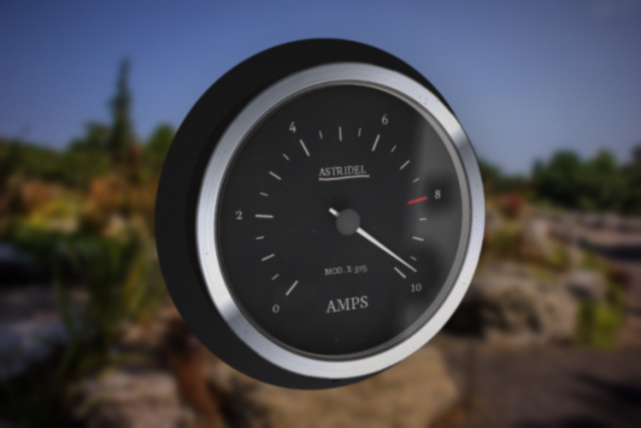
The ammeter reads 9.75 A
